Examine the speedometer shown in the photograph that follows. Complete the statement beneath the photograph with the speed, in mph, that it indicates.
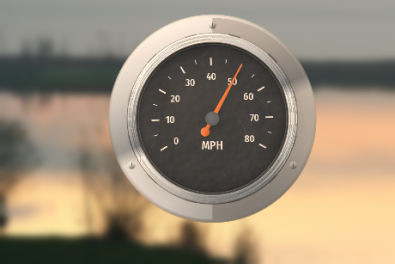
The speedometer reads 50 mph
